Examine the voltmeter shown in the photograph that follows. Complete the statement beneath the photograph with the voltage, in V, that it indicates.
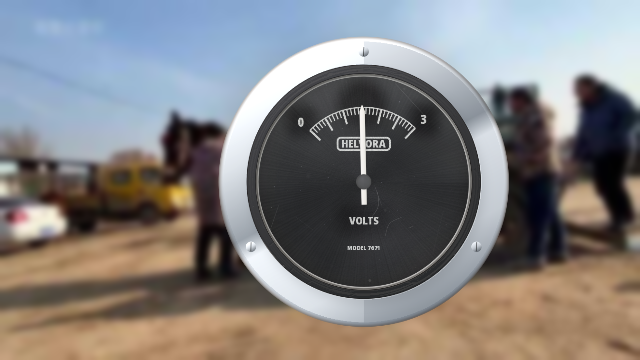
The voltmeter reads 1.5 V
